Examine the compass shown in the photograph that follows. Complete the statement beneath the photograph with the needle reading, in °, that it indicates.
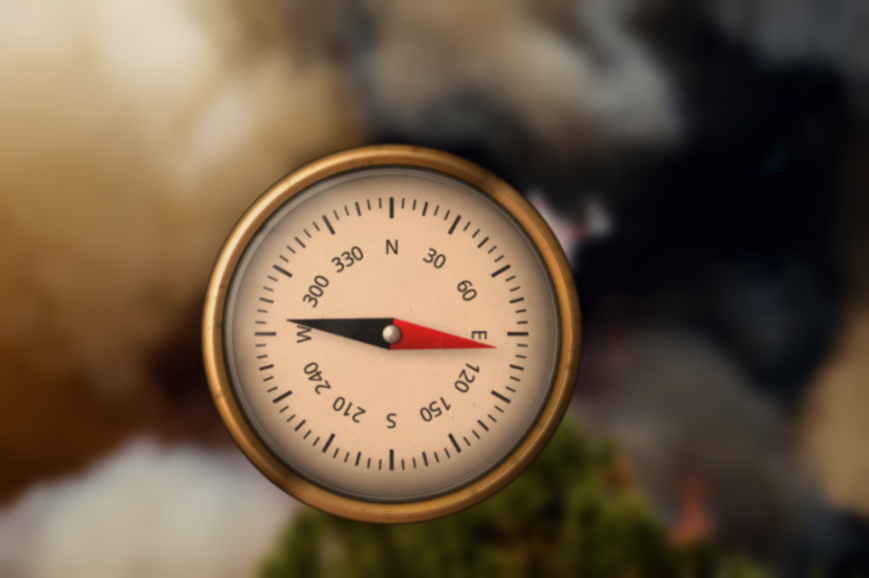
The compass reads 97.5 °
